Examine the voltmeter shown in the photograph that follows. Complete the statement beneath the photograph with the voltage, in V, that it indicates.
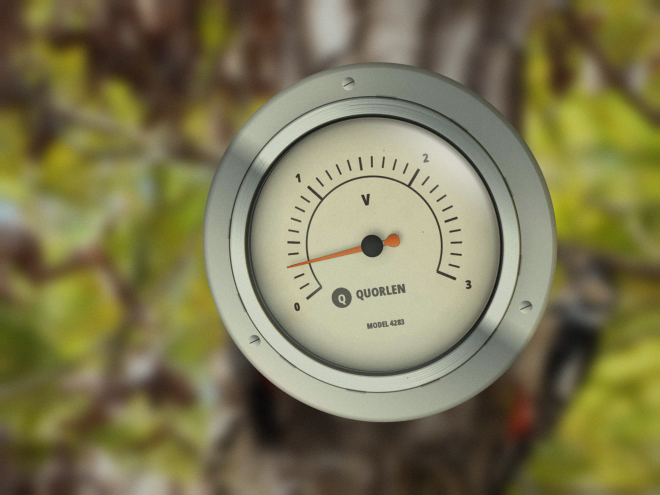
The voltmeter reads 0.3 V
